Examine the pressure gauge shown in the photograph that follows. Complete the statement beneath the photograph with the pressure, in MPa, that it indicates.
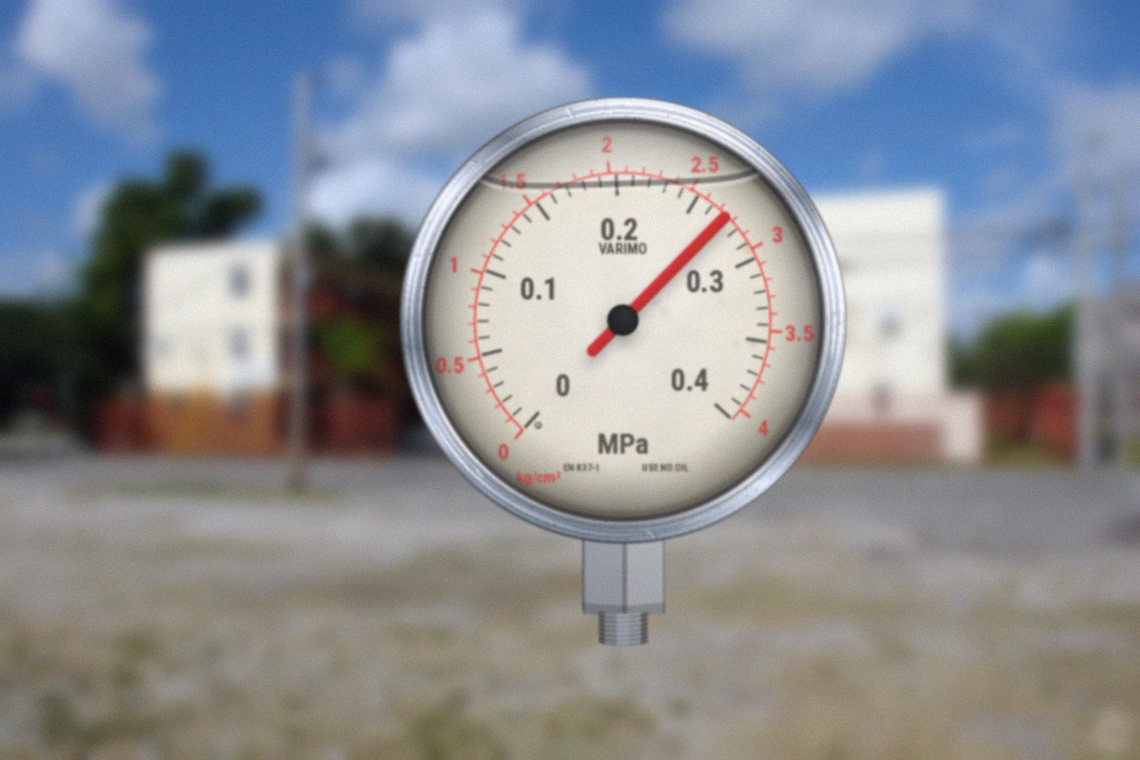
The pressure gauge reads 0.27 MPa
